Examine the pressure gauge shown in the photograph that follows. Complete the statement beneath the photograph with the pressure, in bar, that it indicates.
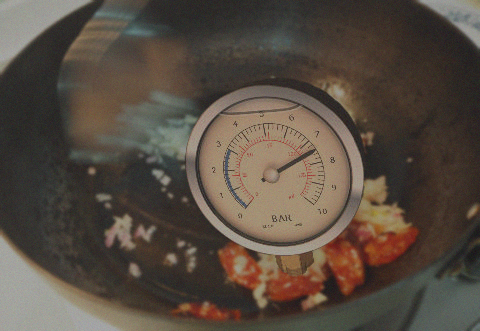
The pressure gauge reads 7.4 bar
